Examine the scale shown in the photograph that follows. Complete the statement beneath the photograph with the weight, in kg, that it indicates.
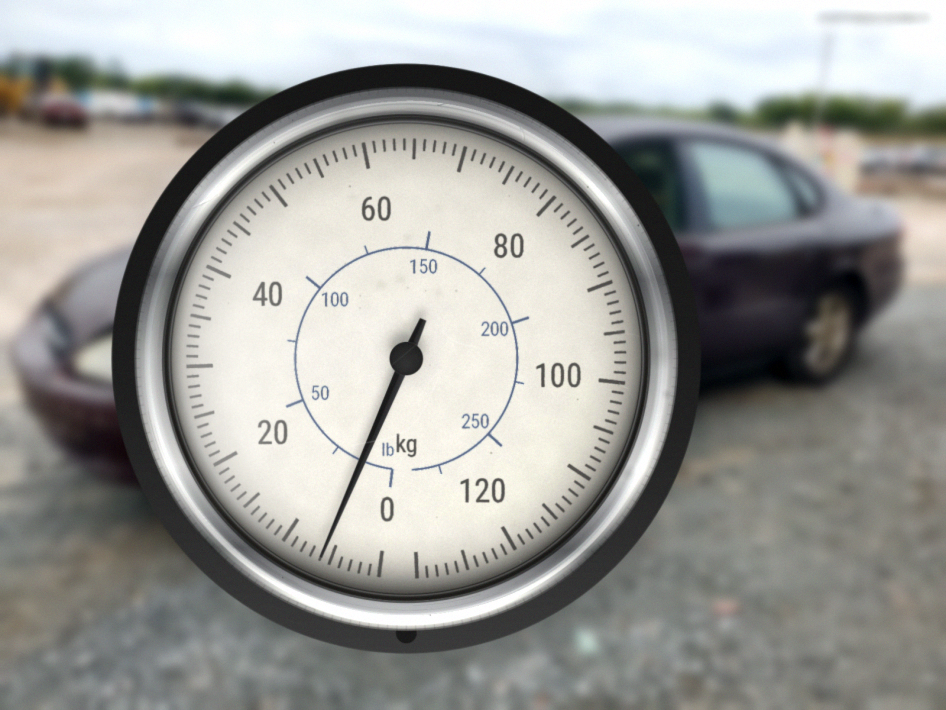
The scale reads 6 kg
